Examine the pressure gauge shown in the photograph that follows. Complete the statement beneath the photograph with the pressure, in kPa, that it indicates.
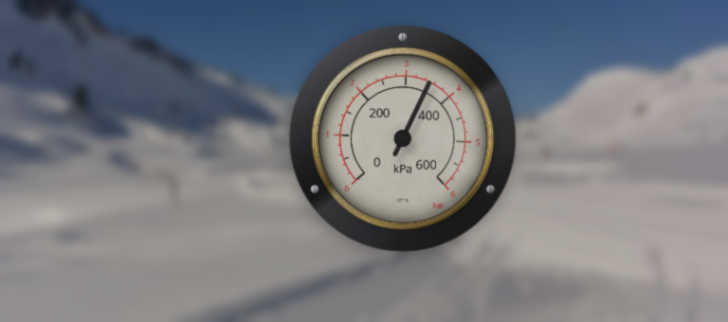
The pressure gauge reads 350 kPa
